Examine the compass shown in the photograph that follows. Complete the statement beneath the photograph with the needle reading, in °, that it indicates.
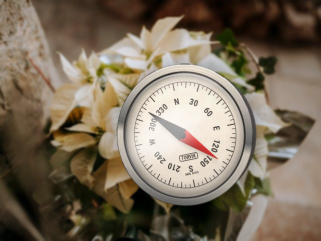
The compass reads 135 °
